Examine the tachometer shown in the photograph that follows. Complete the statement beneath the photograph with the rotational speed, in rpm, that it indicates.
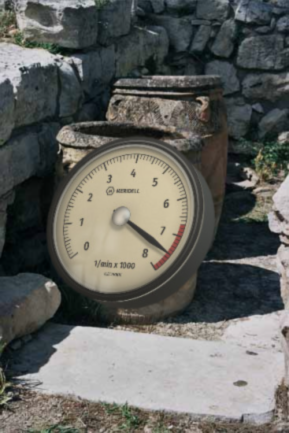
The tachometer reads 7500 rpm
